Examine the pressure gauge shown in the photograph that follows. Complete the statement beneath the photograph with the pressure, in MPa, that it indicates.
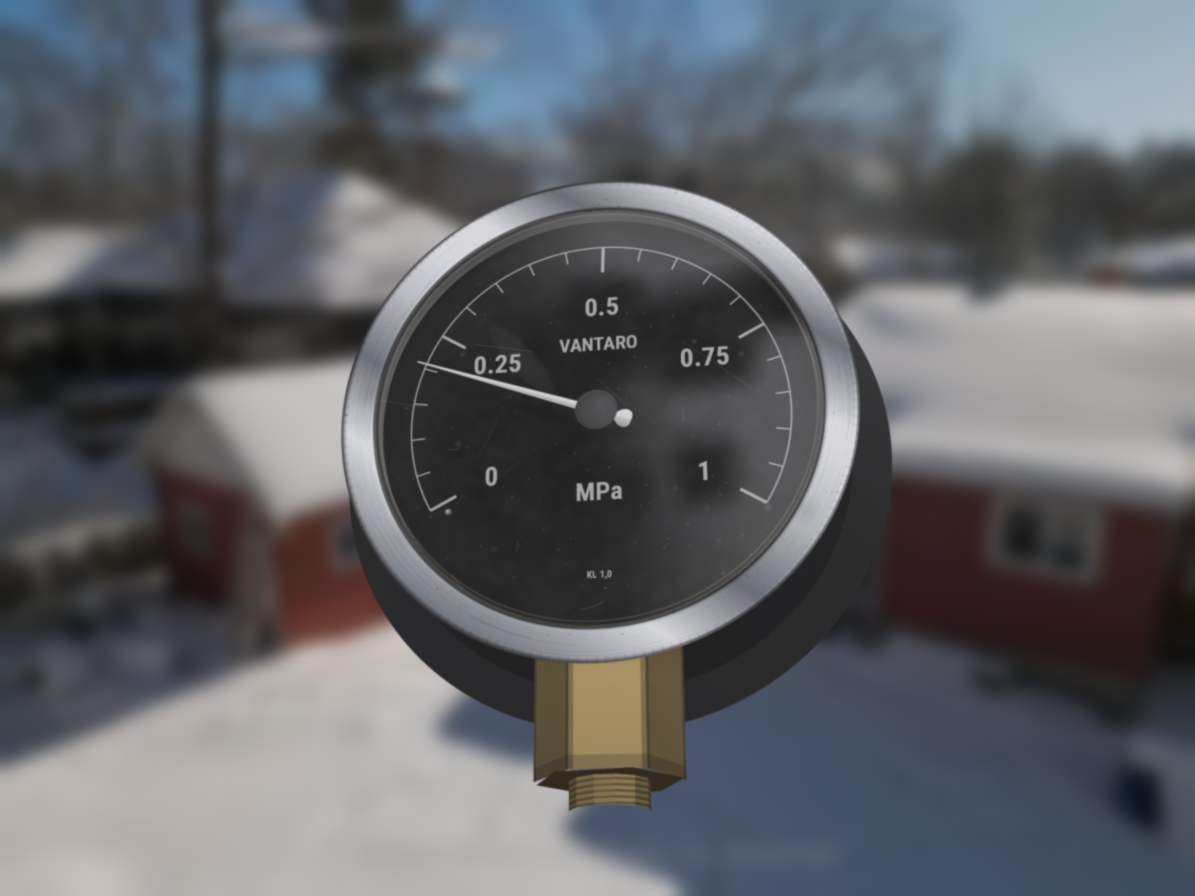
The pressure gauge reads 0.2 MPa
